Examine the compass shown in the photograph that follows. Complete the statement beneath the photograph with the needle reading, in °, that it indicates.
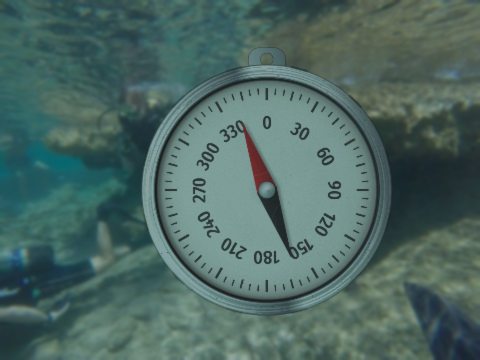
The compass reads 340 °
